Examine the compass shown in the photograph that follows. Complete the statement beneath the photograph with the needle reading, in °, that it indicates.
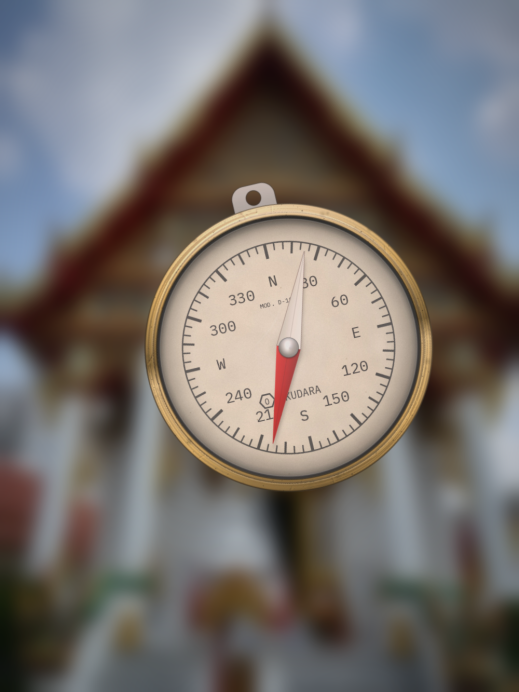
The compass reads 202.5 °
